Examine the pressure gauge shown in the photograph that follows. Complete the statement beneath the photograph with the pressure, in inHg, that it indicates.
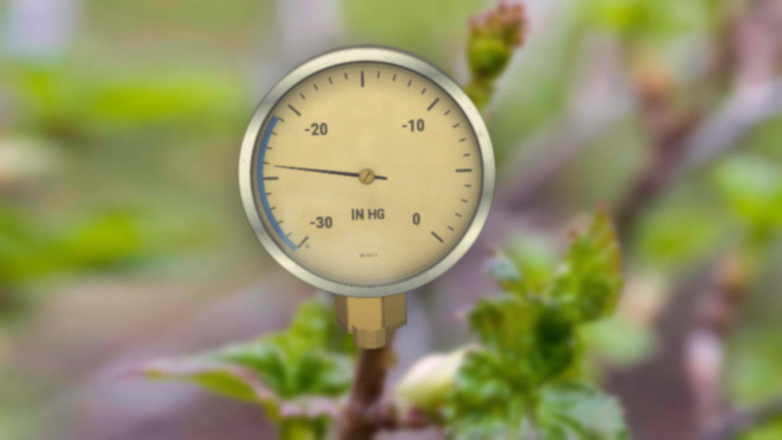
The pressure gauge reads -24 inHg
